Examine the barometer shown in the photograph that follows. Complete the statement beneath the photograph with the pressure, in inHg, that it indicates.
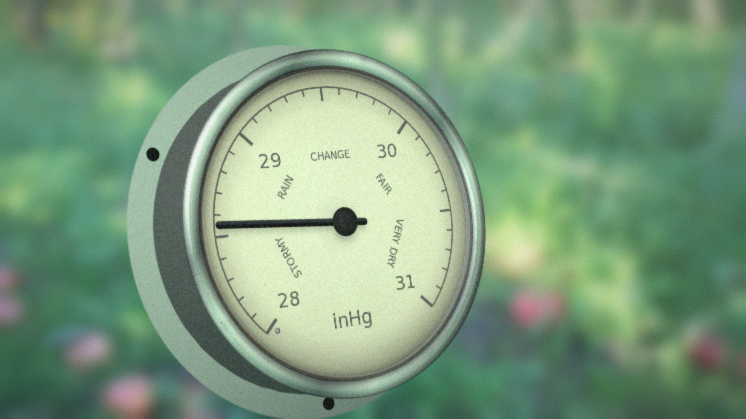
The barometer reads 28.55 inHg
